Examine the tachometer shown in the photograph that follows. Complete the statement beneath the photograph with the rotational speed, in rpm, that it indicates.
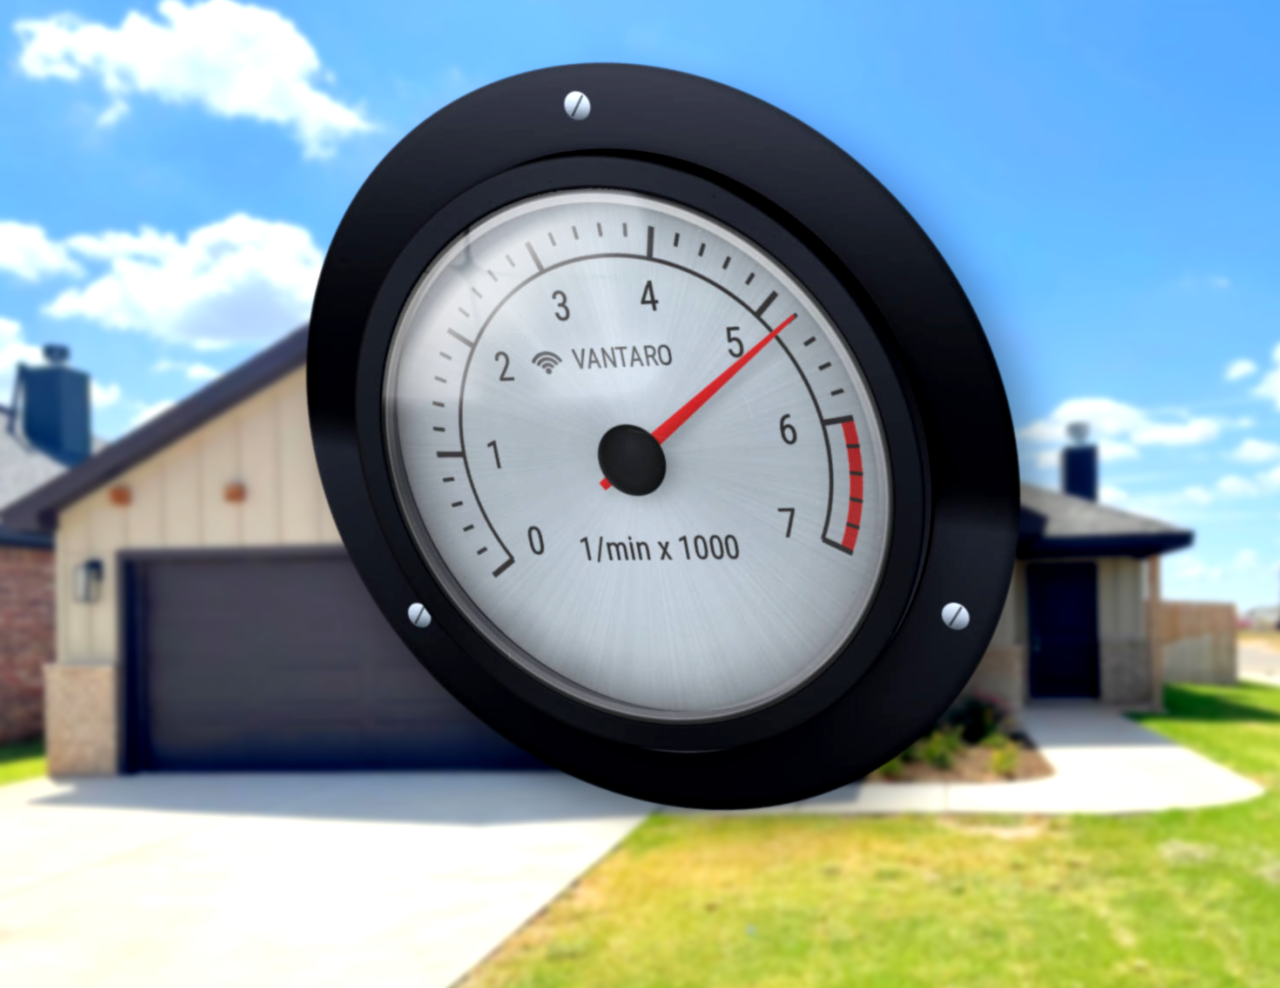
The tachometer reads 5200 rpm
